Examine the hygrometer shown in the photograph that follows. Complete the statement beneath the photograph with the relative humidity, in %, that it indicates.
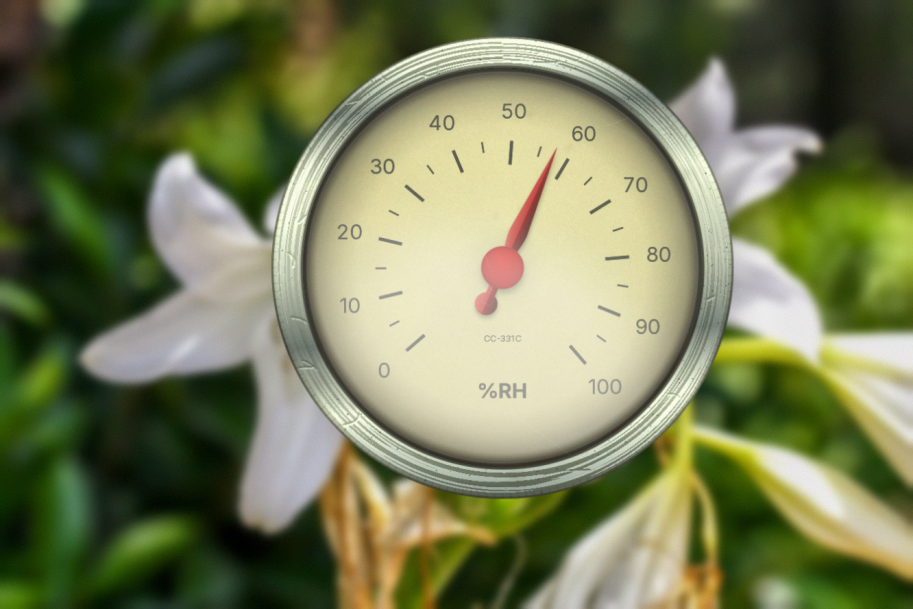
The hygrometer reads 57.5 %
